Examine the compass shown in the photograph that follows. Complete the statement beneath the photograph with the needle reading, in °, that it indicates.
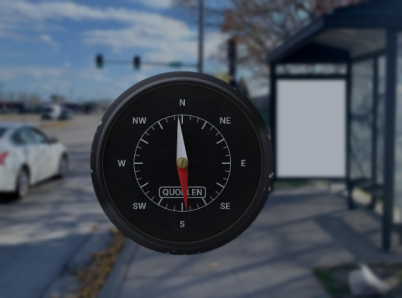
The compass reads 175 °
